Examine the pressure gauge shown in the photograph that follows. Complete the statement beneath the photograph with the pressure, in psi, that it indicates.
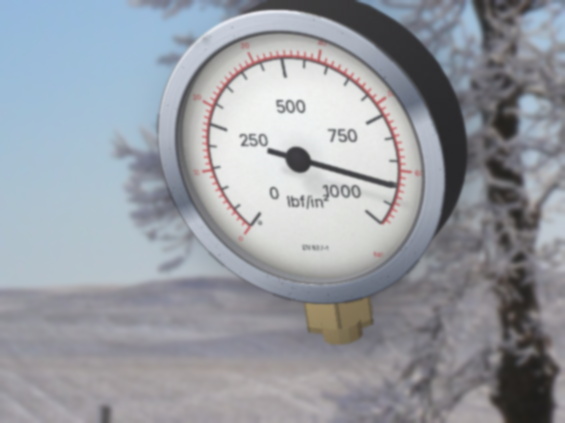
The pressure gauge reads 900 psi
